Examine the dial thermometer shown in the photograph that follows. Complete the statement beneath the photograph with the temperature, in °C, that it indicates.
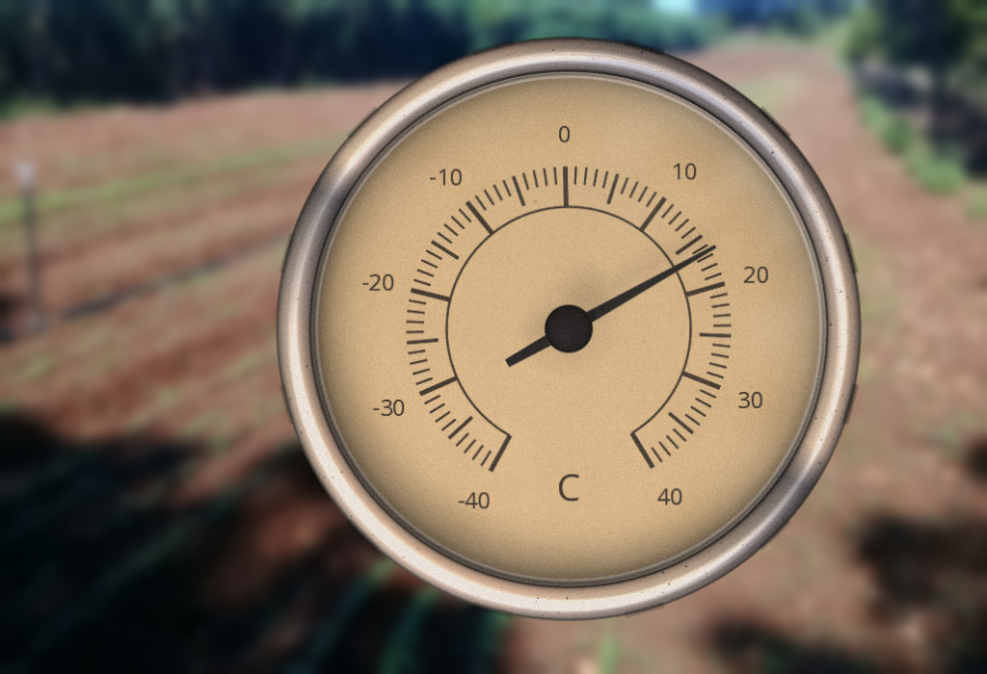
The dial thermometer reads 16.5 °C
